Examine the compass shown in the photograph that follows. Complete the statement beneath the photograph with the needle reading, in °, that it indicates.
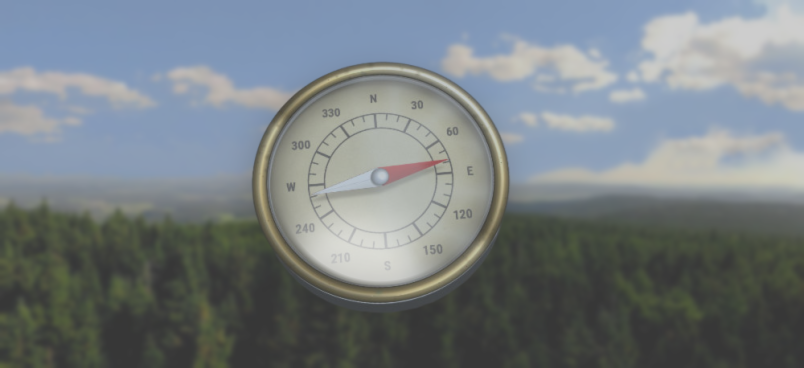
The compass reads 80 °
